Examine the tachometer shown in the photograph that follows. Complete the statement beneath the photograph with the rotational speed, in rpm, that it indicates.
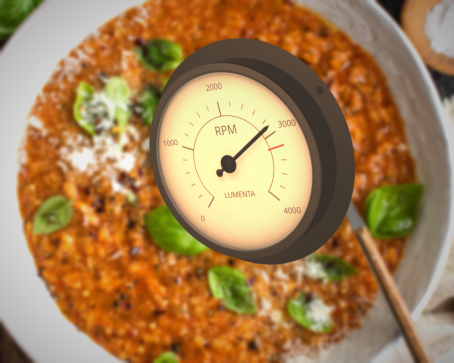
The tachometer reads 2900 rpm
